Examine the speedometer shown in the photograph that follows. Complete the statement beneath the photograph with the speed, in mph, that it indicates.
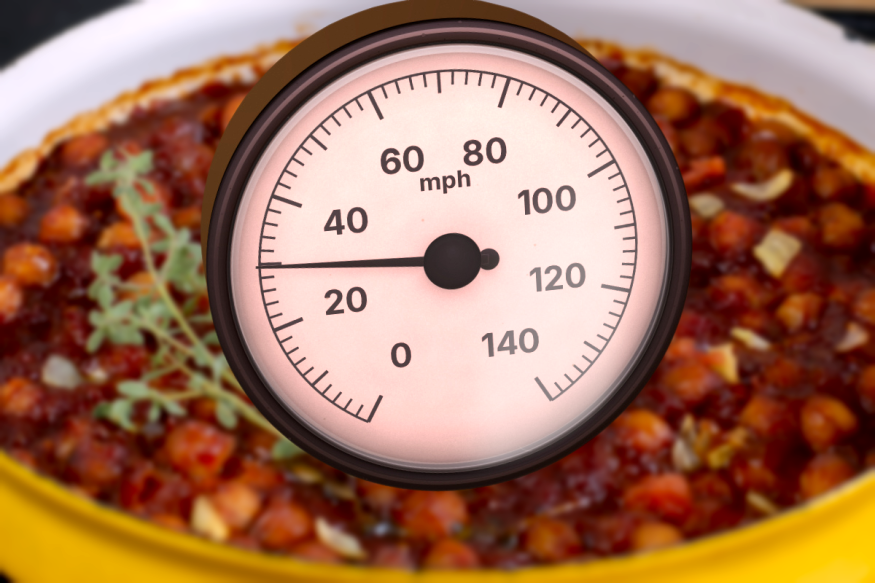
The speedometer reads 30 mph
